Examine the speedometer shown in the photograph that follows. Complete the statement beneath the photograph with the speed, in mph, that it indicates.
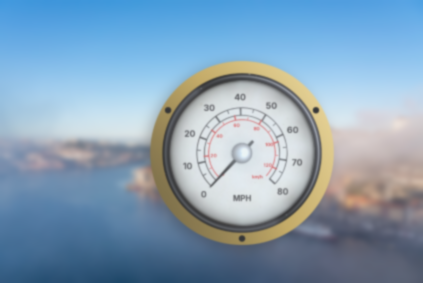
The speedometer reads 0 mph
